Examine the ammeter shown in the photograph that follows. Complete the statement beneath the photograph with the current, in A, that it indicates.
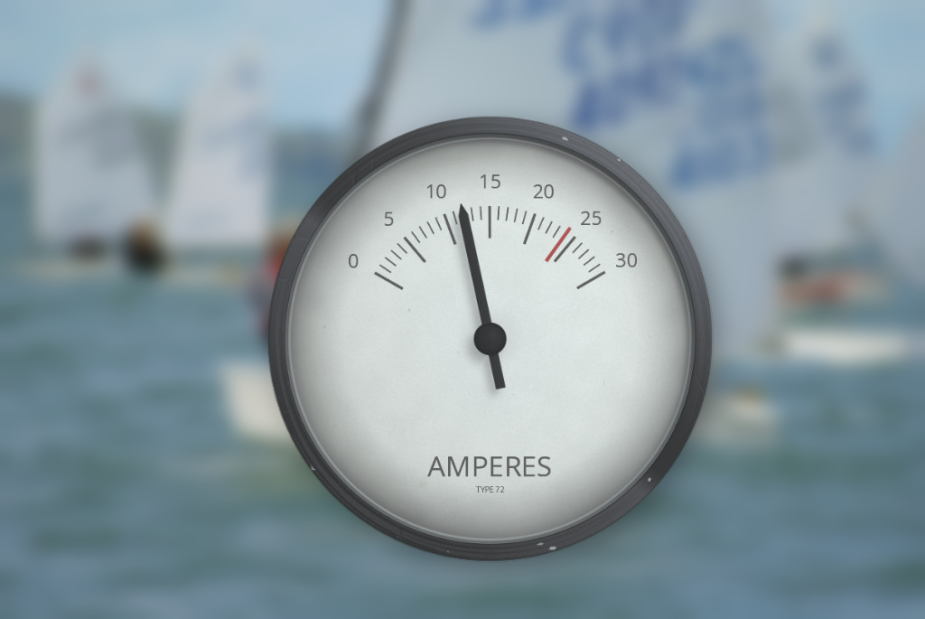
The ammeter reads 12 A
